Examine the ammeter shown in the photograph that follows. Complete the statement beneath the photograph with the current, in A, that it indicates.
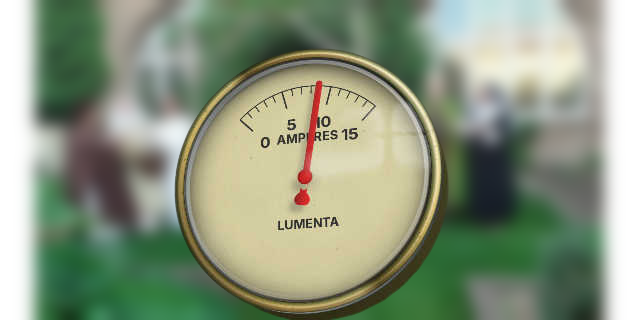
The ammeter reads 9 A
